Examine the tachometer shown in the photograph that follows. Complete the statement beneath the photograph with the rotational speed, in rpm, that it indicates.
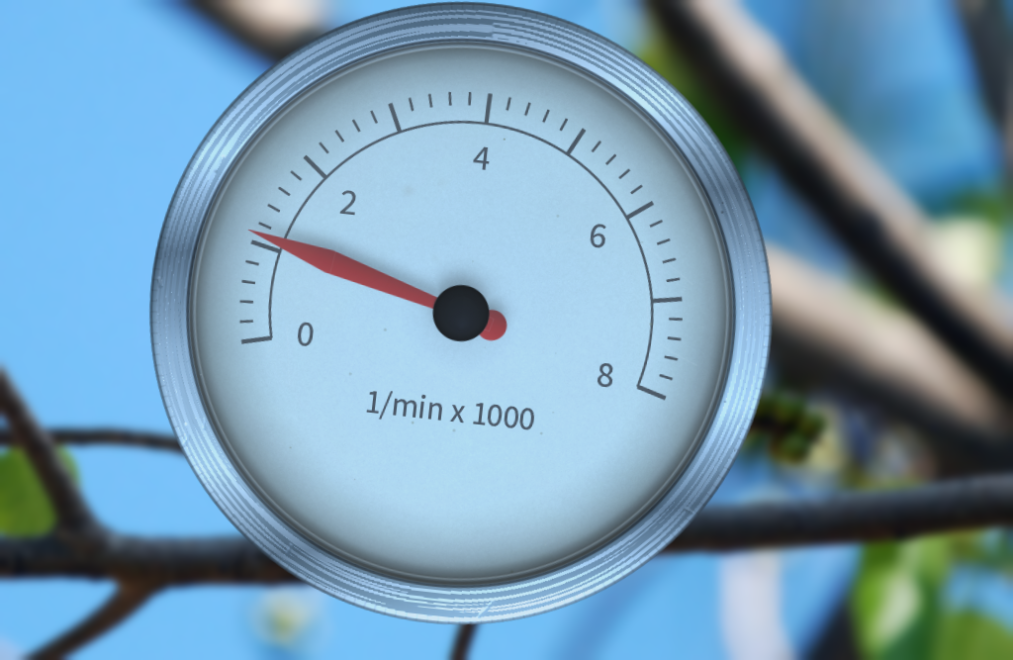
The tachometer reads 1100 rpm
